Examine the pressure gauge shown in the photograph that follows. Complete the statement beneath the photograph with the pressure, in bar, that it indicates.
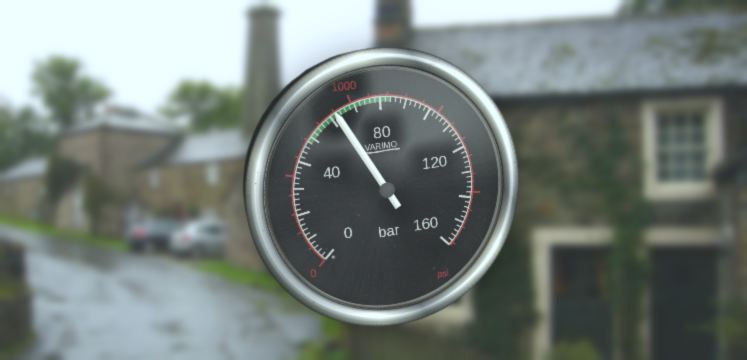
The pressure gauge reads 62 bar
